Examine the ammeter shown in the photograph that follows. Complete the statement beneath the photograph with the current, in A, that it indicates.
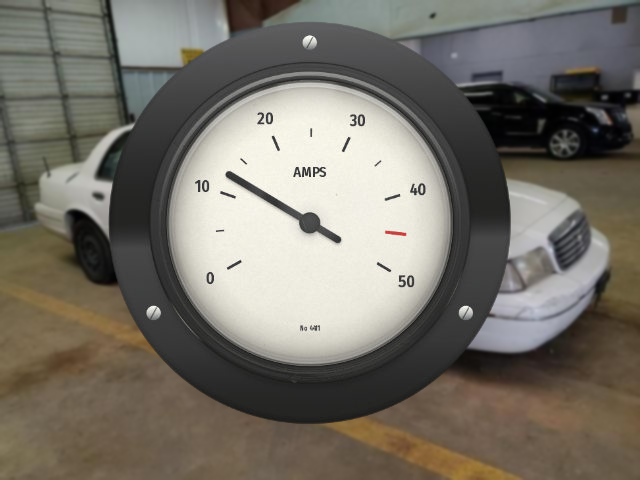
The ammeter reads 12.5 A
